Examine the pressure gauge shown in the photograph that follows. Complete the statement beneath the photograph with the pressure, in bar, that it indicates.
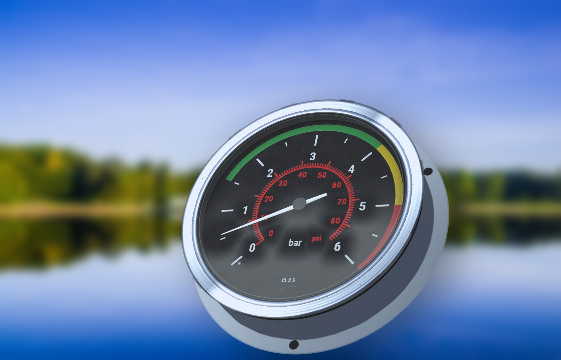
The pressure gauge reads 0.5 bar
